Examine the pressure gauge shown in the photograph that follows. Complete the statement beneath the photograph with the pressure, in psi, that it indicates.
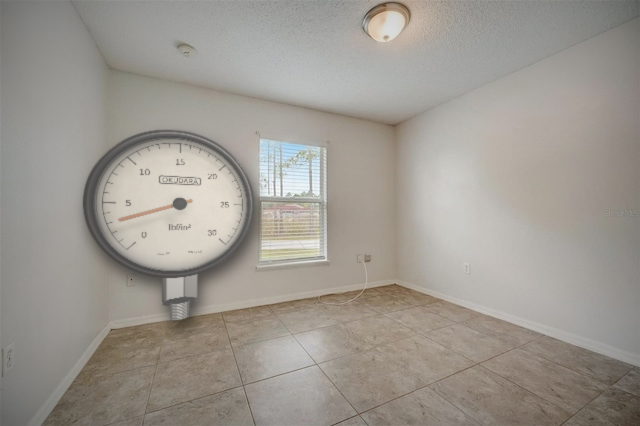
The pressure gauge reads 3 psi
